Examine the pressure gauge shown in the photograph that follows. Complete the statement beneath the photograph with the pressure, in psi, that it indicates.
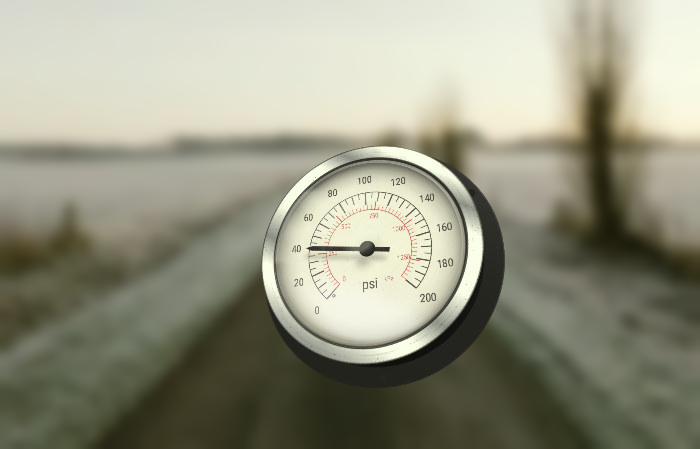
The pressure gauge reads 40 psi
